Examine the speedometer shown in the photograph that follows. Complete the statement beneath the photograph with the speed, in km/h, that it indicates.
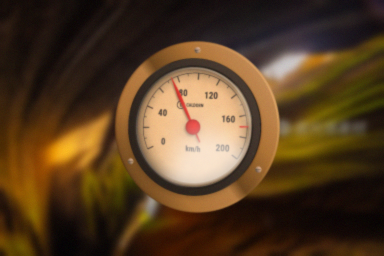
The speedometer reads 75 km/h
